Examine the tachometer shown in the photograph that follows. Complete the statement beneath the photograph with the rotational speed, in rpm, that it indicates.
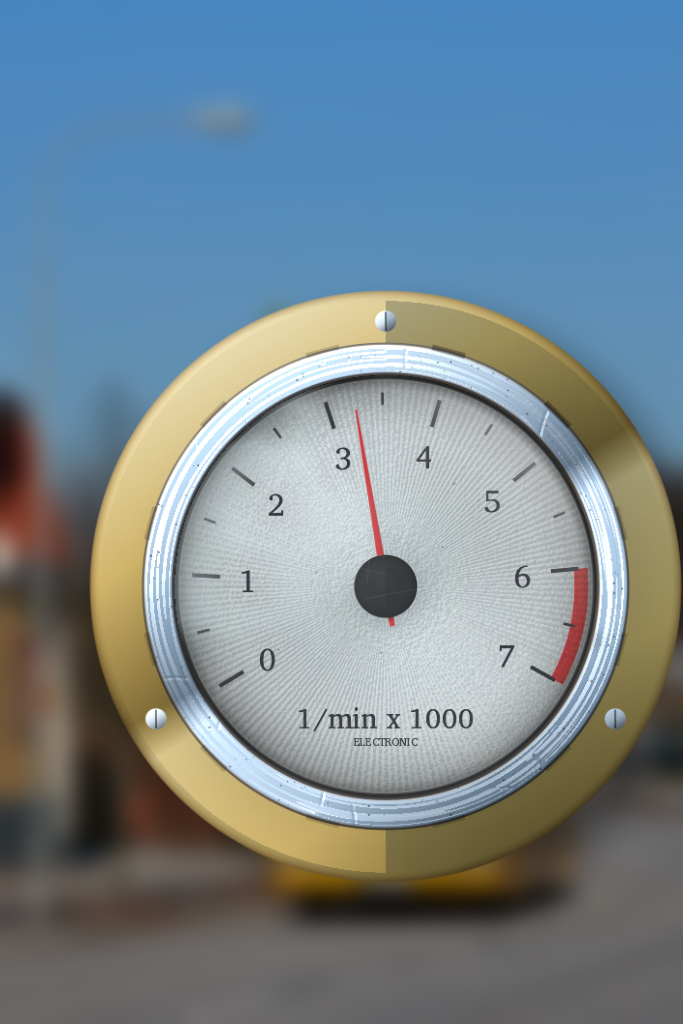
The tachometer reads 3250 rpm
